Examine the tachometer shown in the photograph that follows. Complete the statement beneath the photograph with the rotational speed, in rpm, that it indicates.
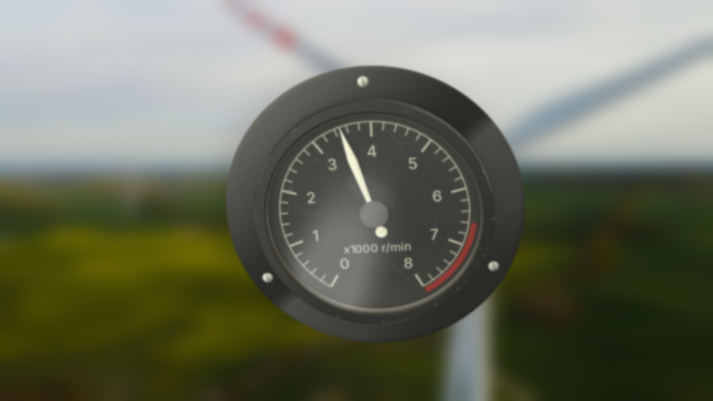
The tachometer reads 3500 rpm
